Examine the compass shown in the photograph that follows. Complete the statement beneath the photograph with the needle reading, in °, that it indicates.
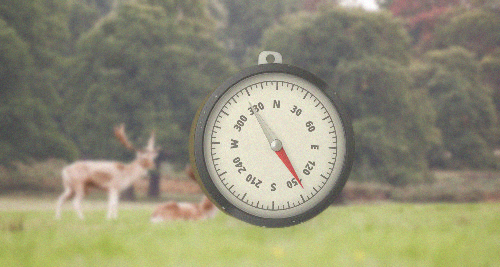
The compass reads 145 °
